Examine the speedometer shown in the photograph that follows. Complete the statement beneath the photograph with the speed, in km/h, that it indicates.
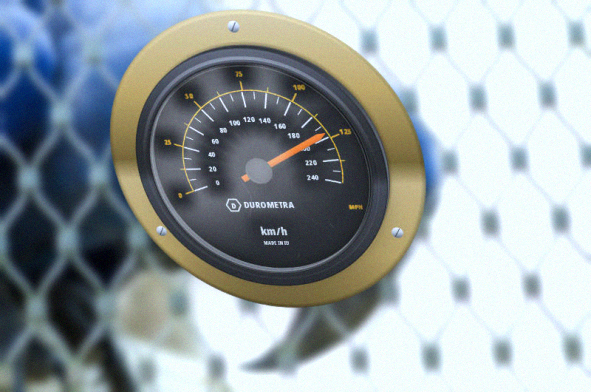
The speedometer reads 195 km/h
